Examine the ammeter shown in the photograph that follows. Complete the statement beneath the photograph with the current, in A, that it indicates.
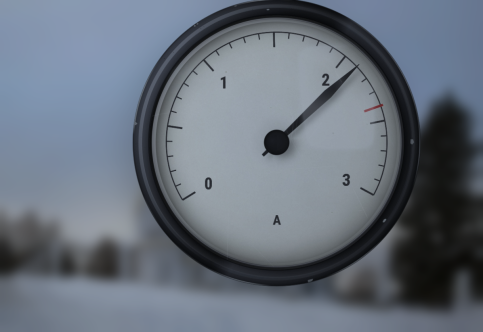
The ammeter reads 2.1 A
